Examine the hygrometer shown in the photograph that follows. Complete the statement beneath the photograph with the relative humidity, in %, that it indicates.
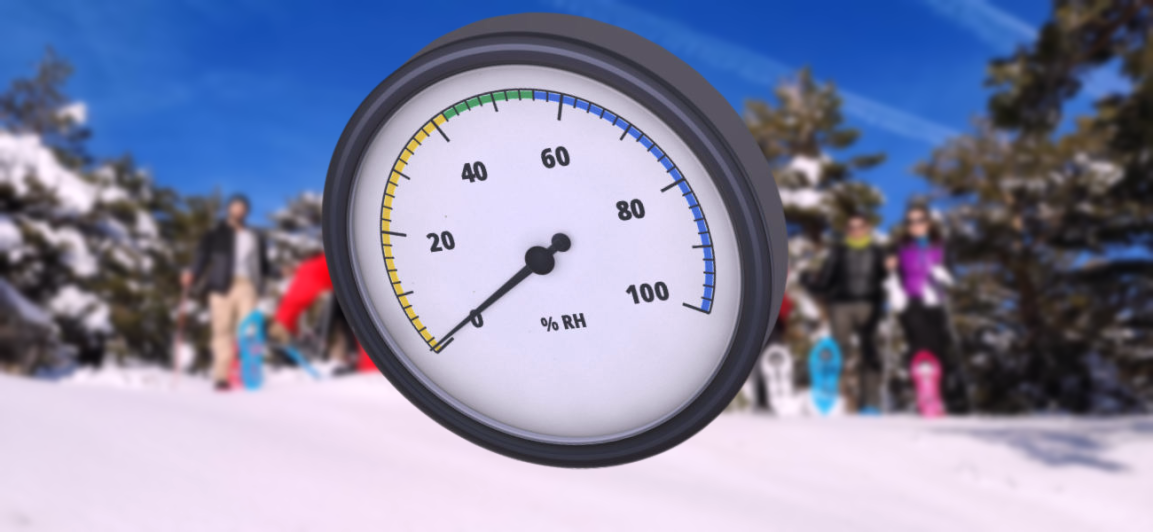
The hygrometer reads 1 %
